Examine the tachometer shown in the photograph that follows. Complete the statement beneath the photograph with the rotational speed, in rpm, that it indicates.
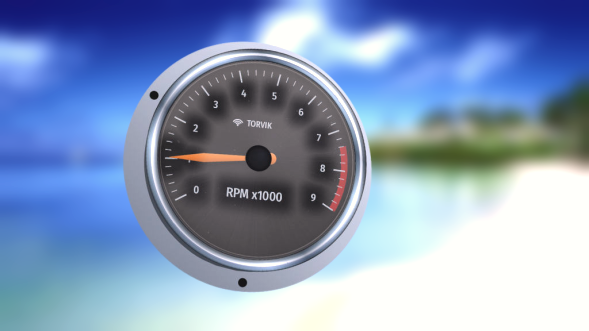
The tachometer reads 1000 rpm
